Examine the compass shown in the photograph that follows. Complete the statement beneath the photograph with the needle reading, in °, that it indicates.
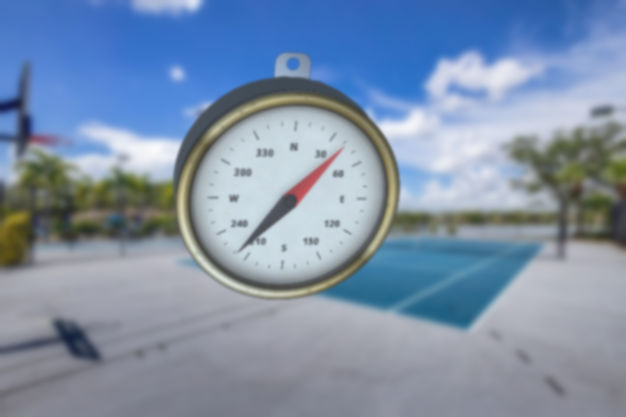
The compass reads 40 °
